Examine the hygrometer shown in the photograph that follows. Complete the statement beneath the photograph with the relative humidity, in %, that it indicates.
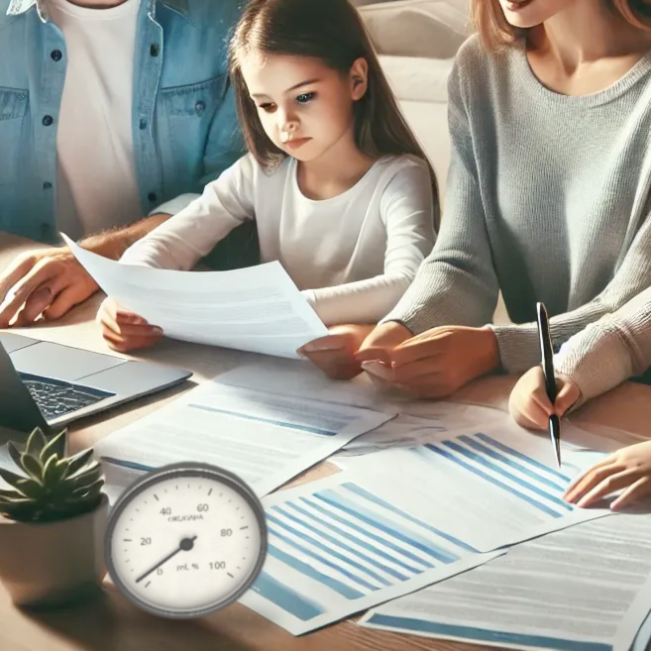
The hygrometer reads 4 %
